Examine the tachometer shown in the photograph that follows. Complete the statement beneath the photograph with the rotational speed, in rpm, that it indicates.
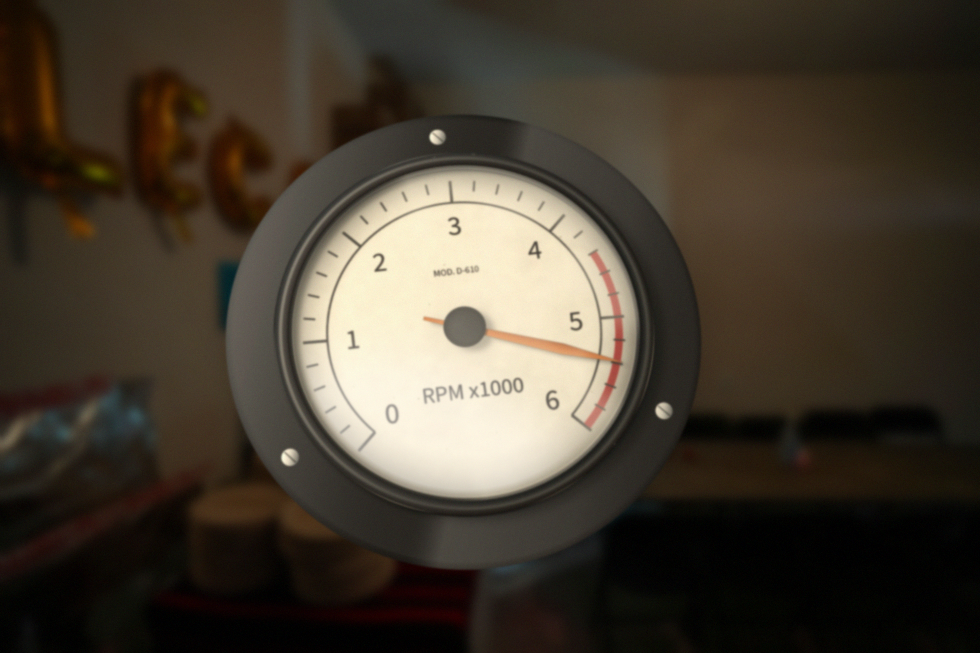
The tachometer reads 5400 rpm
